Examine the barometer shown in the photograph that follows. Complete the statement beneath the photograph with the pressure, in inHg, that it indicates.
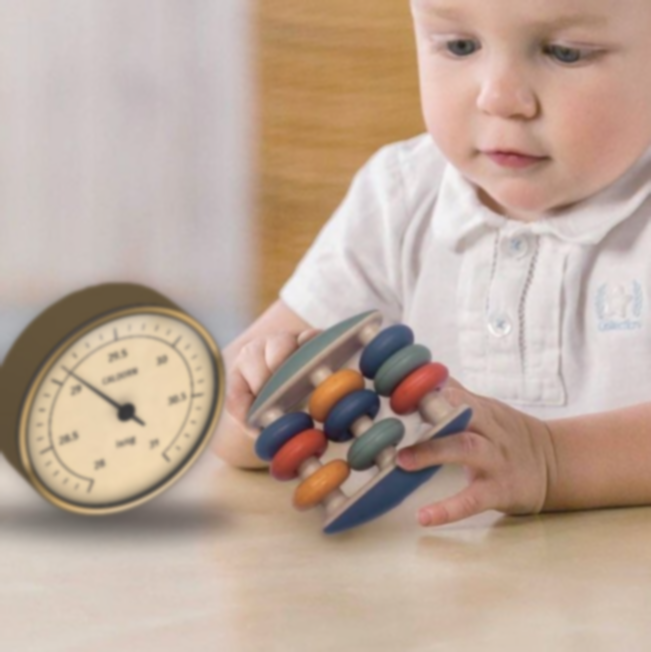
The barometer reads 29.1 inHg
